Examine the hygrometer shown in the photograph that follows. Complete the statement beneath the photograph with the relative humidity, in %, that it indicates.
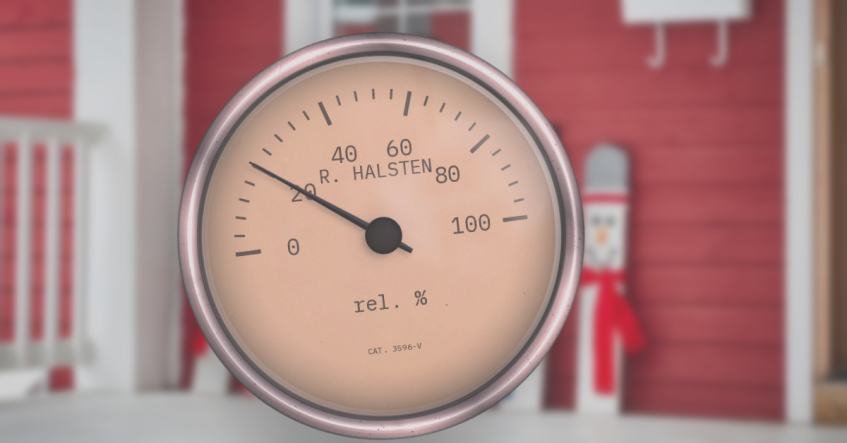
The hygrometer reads 20 %
